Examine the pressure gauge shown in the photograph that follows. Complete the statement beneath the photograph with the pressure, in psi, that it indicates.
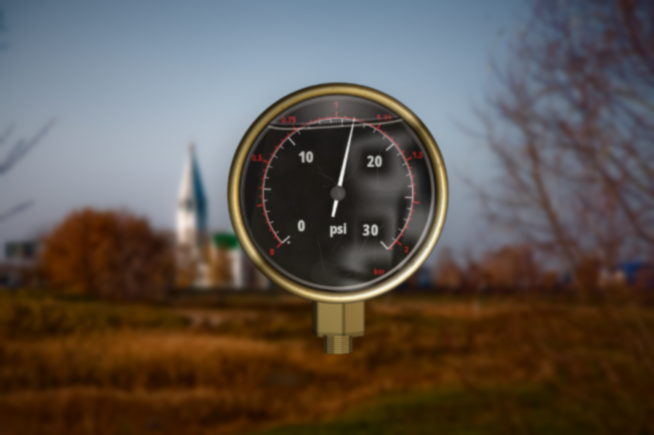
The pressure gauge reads 16 psi
